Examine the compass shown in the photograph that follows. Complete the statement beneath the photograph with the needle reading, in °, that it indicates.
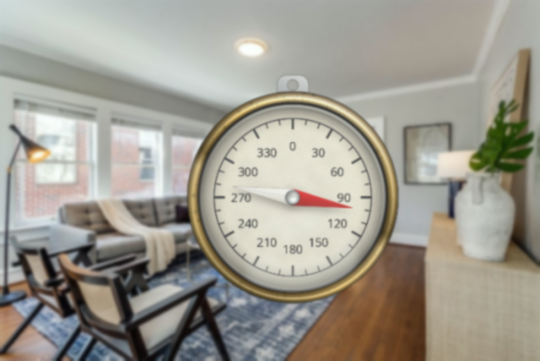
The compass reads 100 °
